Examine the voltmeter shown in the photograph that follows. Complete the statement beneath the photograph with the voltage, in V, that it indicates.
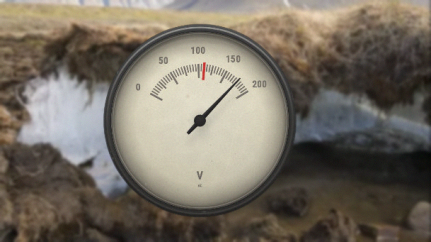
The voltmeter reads 175 V
